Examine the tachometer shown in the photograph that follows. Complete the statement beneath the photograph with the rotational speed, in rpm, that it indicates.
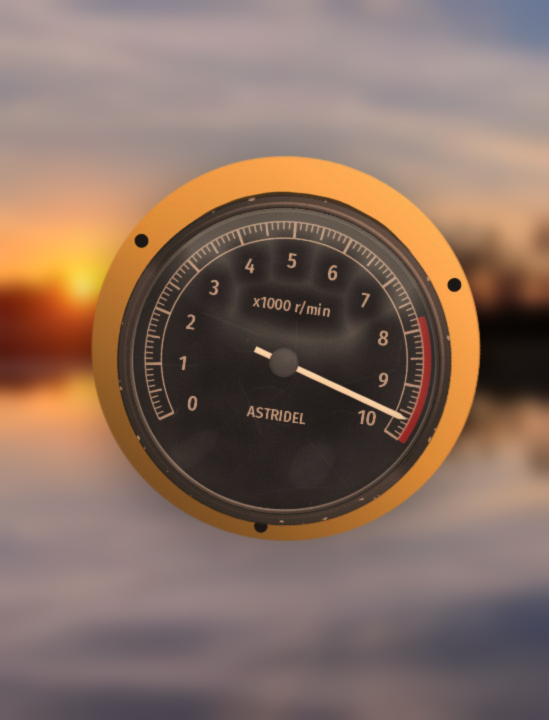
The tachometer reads 9600 rpm
